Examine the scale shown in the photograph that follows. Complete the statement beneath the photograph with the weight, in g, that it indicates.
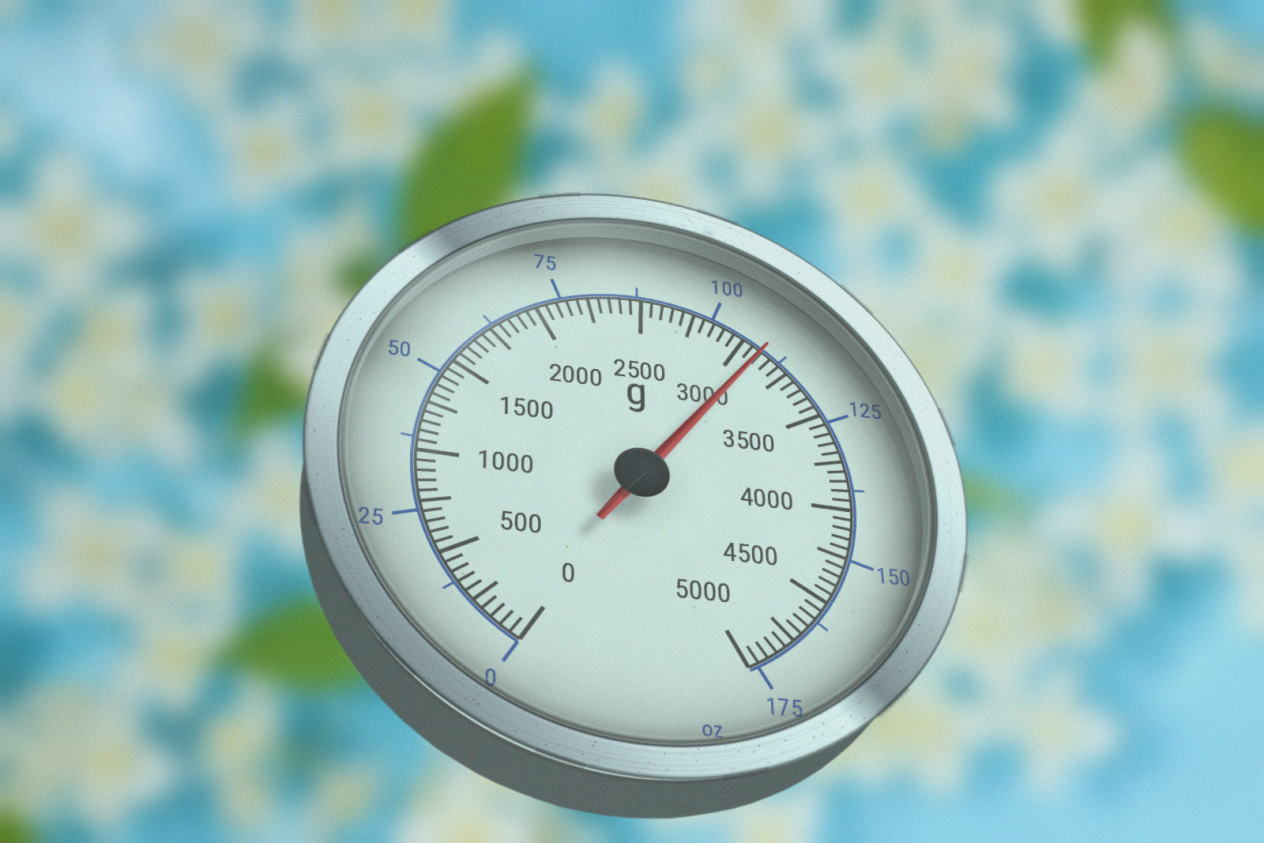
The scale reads 3100 g
